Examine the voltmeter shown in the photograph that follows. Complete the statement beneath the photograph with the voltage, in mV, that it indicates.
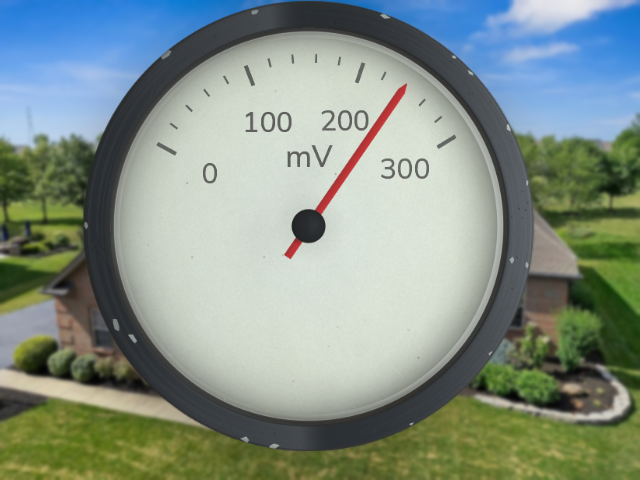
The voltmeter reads 240 mV
